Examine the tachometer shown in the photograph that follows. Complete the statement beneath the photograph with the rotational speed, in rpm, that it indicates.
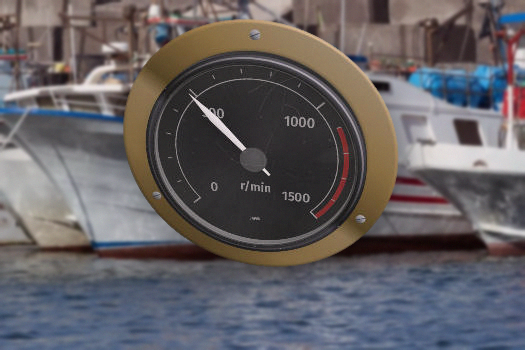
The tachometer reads 500 rpm
